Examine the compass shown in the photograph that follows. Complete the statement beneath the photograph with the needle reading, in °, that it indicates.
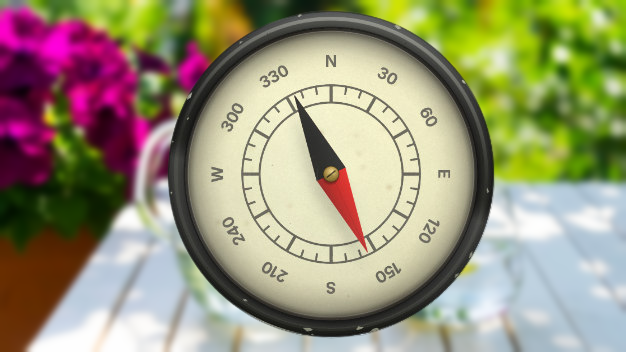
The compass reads 155 °
